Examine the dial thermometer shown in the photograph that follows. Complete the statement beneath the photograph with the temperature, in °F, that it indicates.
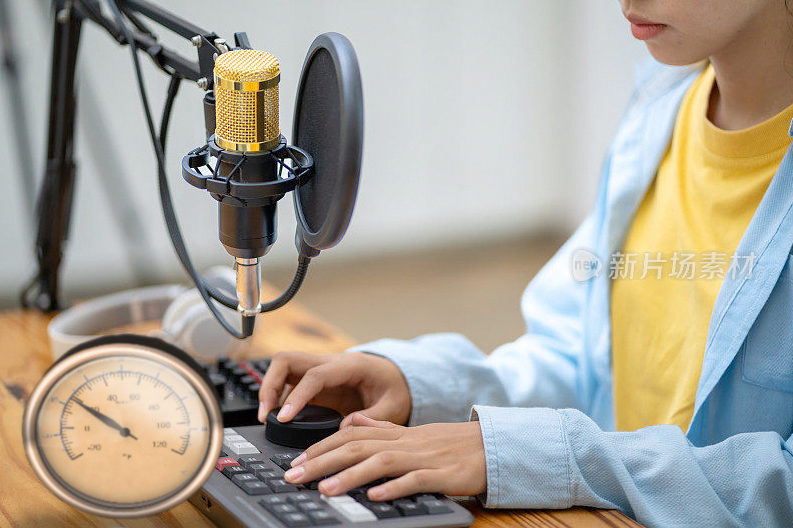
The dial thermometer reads 20 °F
